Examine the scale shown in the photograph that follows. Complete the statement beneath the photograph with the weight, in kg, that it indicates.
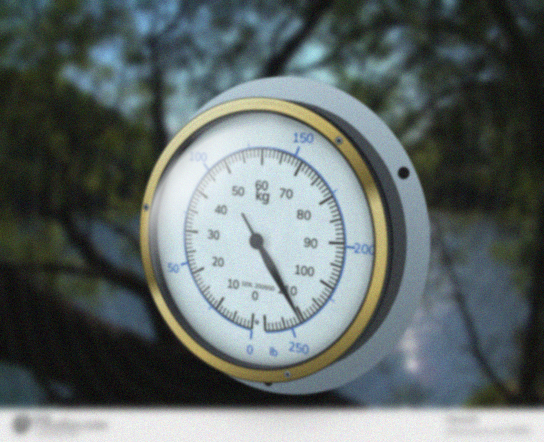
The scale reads 110 kg
